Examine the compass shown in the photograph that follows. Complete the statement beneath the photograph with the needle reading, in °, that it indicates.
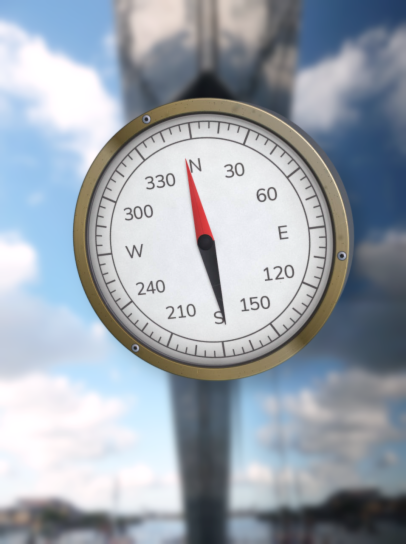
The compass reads 355 °
